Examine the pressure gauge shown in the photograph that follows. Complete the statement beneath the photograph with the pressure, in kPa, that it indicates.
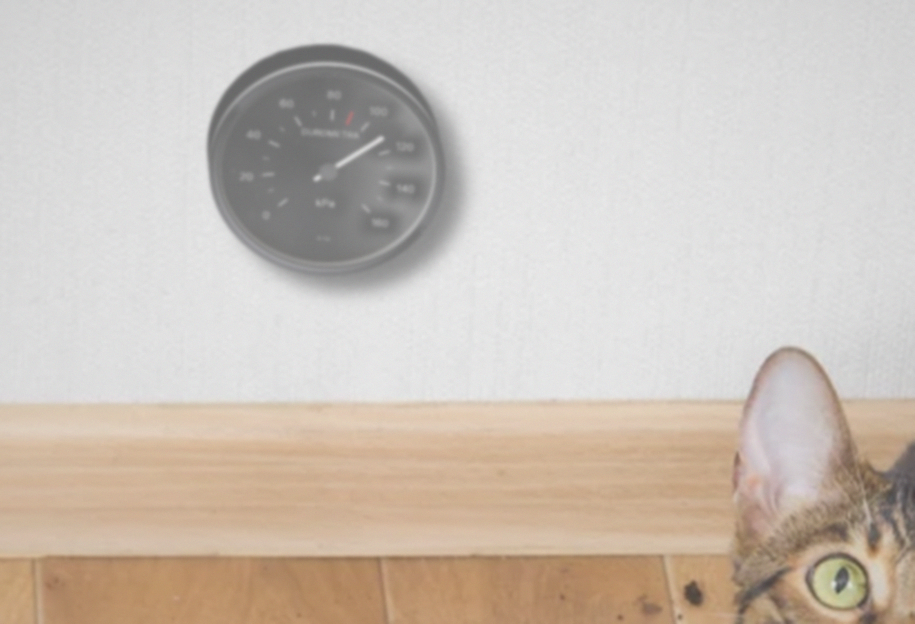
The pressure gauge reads 110 kPa
